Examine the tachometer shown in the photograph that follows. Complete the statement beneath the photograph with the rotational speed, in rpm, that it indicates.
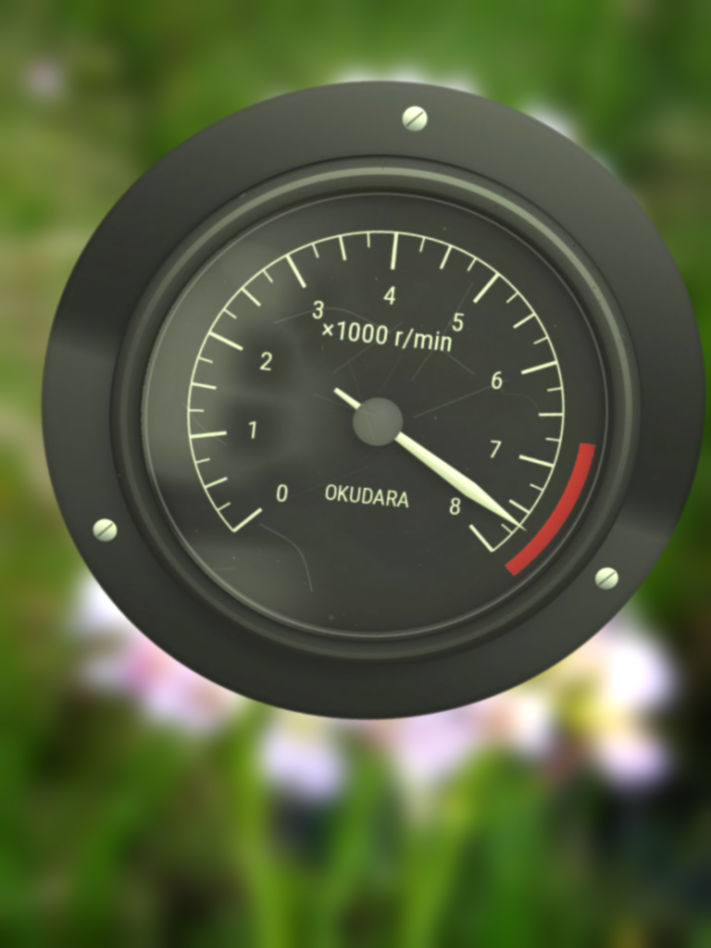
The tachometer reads 7625 rpm
